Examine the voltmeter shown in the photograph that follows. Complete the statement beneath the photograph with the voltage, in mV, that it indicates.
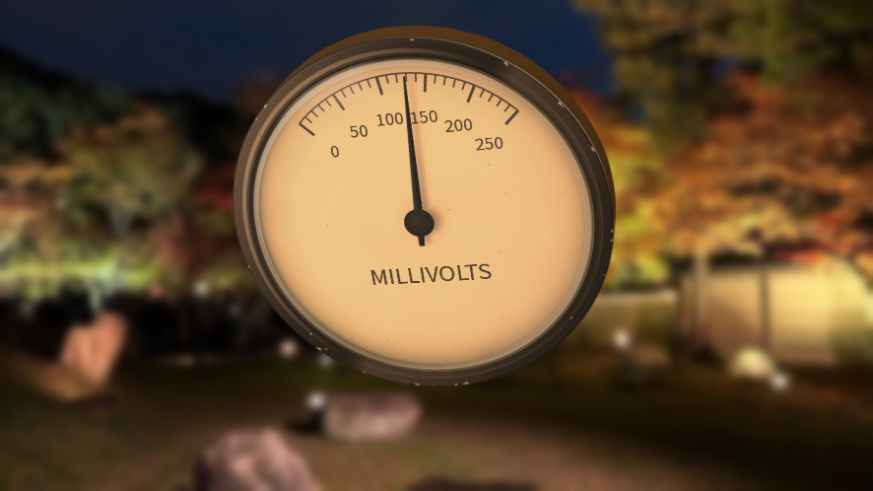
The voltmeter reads 130 mV
